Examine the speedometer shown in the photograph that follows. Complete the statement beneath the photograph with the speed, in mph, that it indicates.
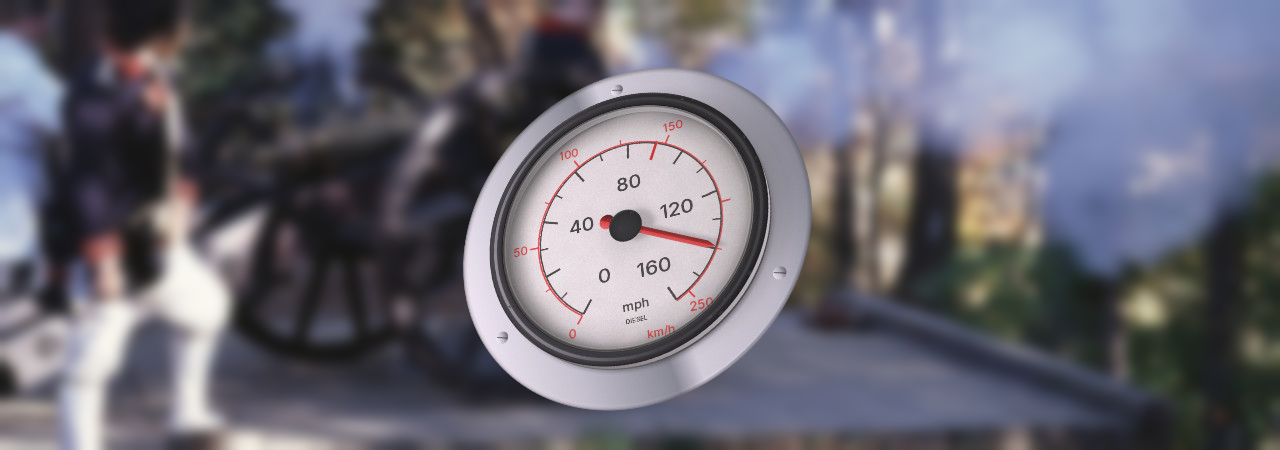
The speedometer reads 140 mph
